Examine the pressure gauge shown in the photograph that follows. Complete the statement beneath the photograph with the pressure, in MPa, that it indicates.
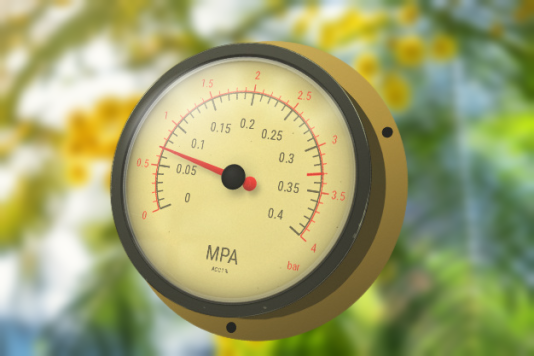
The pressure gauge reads 0.07 MPa
